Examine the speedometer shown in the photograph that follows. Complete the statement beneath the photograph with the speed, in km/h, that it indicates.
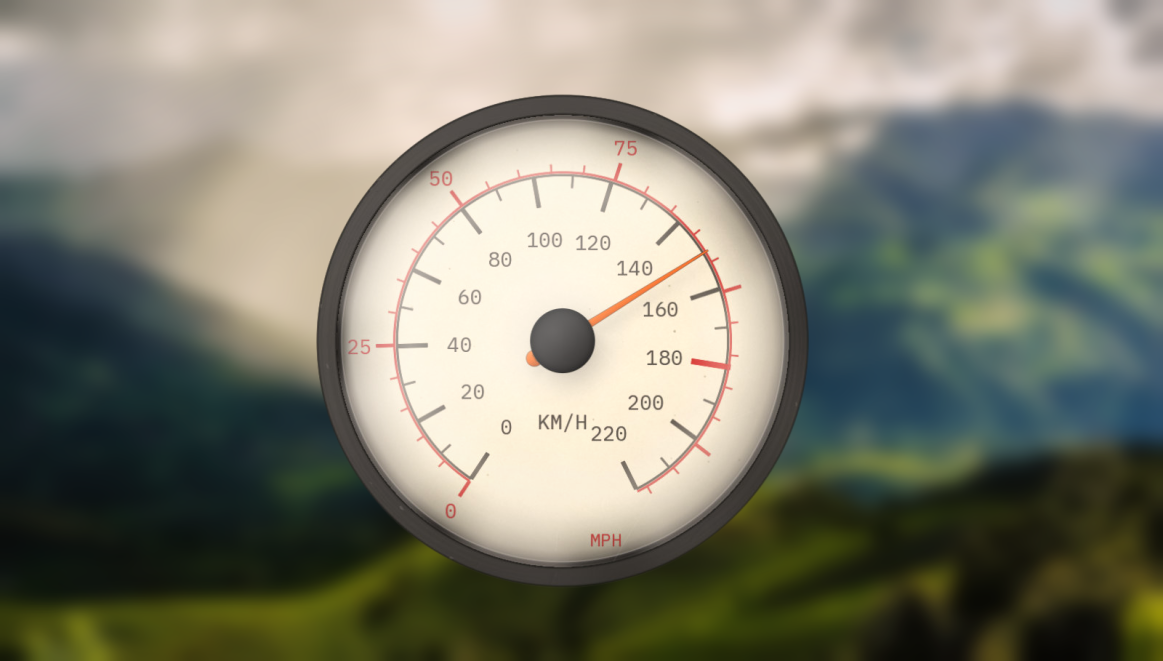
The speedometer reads 150 km/h
